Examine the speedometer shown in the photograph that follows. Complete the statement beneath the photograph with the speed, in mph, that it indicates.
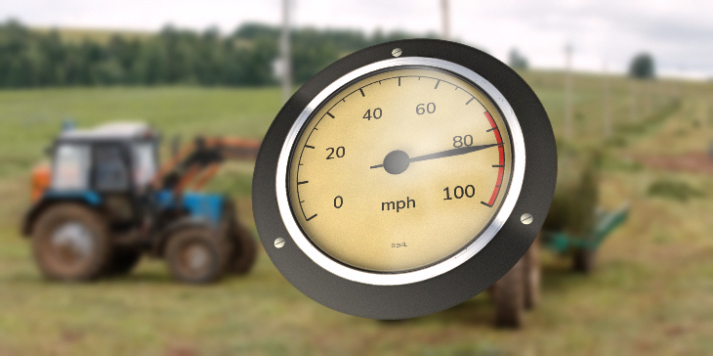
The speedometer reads 85 mph
